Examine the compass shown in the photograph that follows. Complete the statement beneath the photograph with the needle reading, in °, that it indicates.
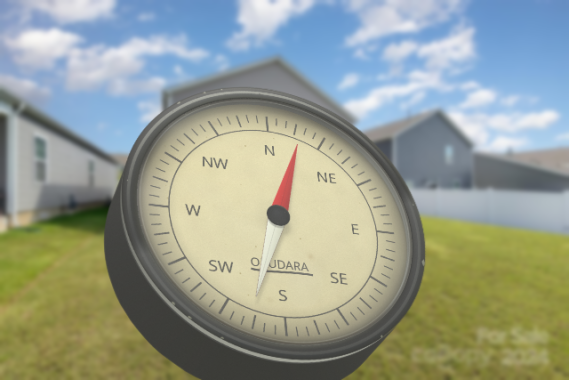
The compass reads 17.5 °
